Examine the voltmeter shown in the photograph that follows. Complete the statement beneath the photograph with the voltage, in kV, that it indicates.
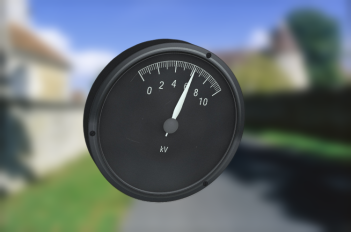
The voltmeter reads 6 kV
